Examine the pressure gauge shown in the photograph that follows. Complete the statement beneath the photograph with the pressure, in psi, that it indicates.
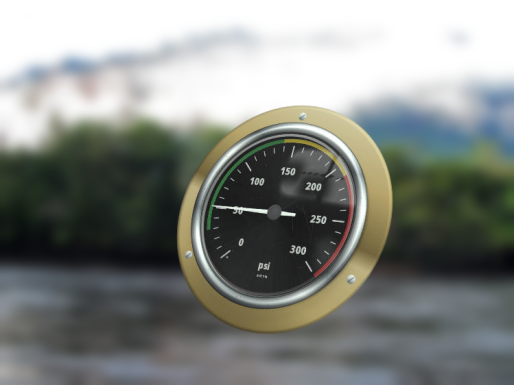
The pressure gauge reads 50 psi
